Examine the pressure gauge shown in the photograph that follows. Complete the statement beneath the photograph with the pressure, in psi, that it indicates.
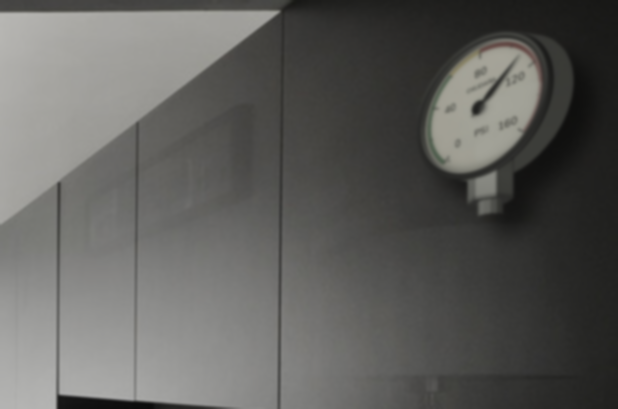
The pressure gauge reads 110 psi
